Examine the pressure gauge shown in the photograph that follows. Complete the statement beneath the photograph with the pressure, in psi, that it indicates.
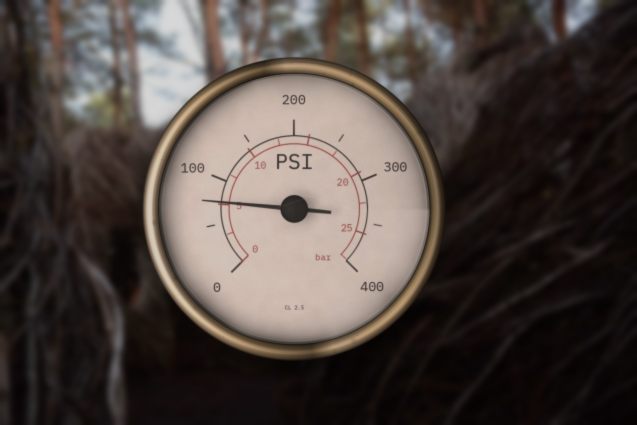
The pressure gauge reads 75 psi
